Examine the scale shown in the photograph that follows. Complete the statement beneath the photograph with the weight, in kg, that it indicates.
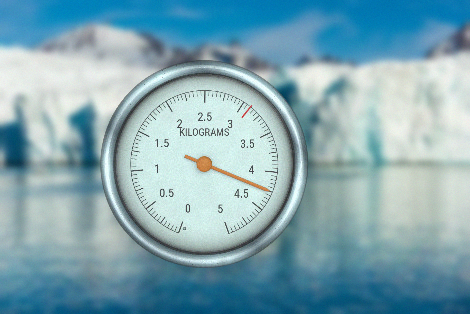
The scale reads 4.25 kg
